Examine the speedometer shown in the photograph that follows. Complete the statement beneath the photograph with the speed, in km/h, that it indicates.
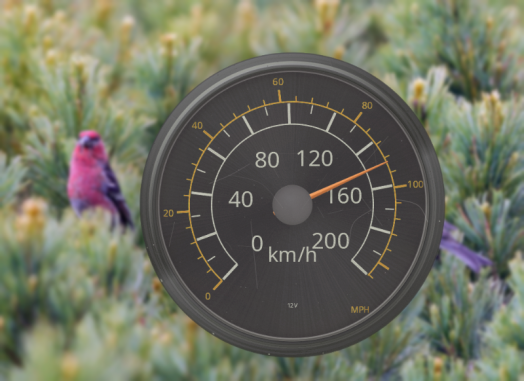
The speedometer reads 150 km/h
